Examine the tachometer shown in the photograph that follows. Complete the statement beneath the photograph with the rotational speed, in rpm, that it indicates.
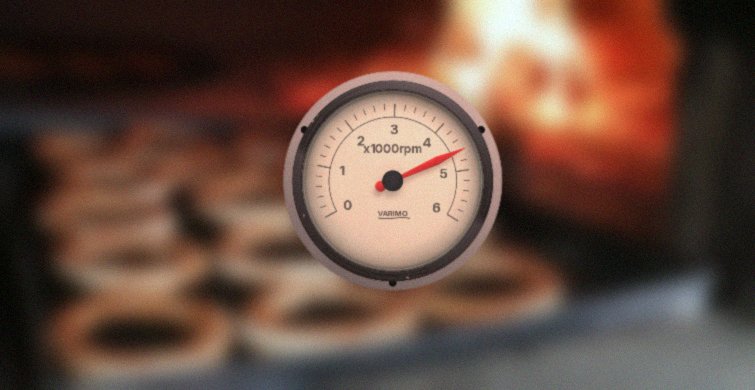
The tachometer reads 4600 rpm
